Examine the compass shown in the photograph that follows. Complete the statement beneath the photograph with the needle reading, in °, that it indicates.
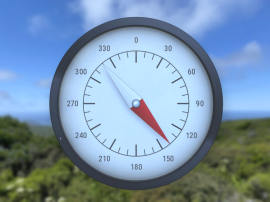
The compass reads 140 °
